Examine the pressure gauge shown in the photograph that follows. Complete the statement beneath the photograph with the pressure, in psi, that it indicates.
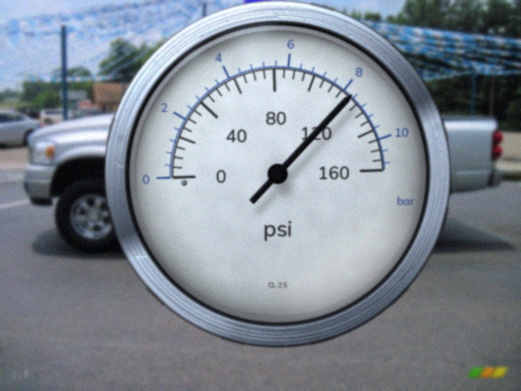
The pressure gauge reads 120 psi
